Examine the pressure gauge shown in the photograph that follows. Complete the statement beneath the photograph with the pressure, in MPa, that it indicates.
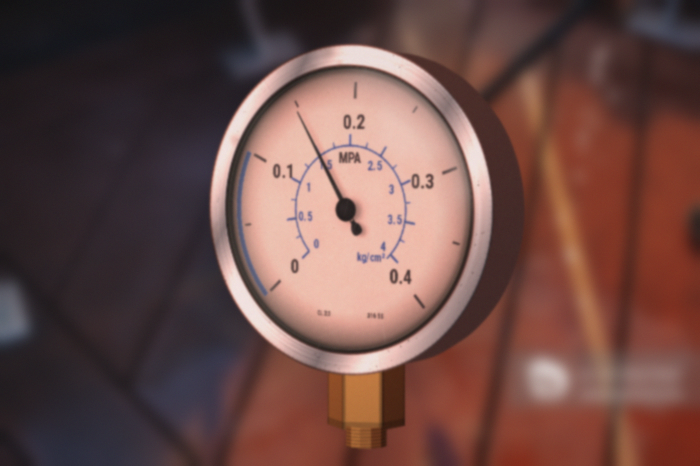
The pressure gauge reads 0.15 MPa
